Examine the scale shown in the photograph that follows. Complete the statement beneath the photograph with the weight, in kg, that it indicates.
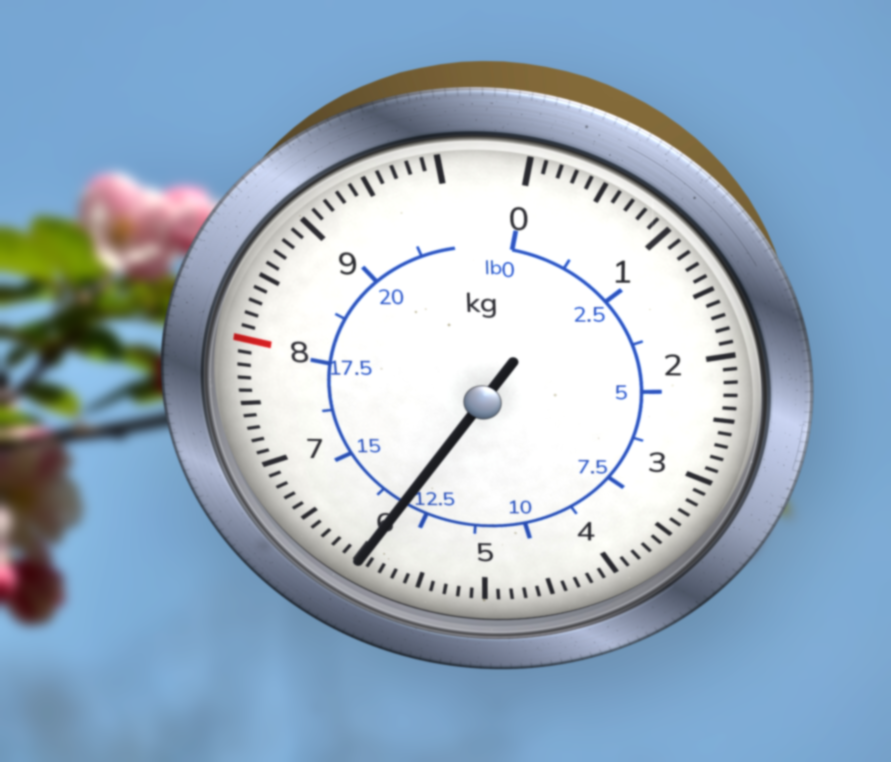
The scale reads 6 kg
